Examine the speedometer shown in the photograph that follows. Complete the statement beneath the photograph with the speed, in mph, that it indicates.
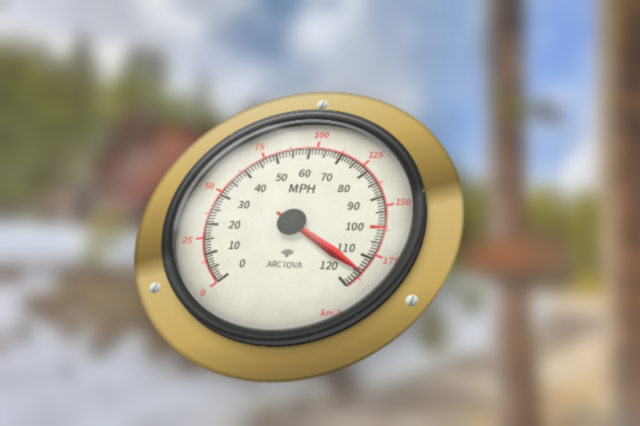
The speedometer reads 115 mph
